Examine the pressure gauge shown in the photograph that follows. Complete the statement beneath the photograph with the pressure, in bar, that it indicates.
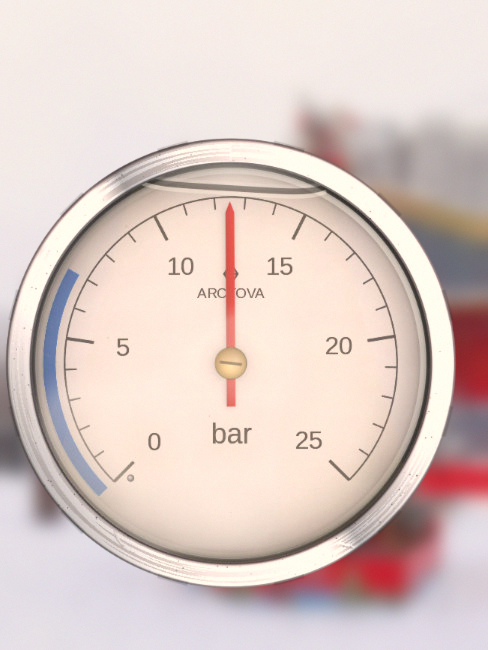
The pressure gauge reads 12.5 bar
